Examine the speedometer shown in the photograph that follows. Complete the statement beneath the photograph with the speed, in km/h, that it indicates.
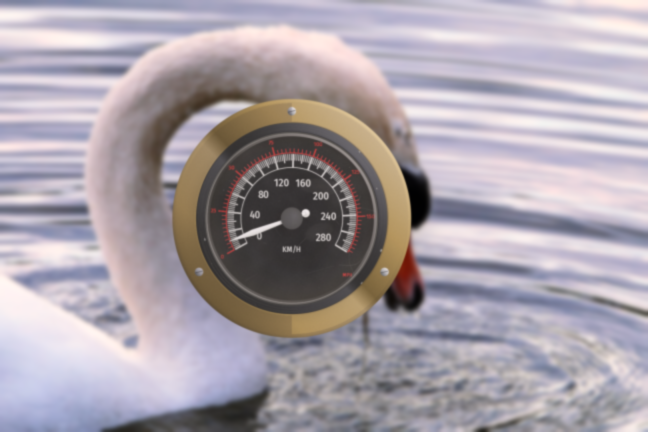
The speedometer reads 10 km/h
